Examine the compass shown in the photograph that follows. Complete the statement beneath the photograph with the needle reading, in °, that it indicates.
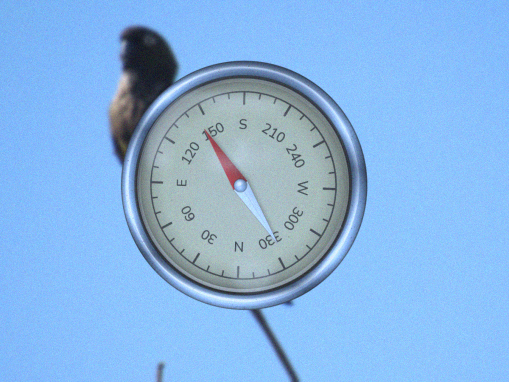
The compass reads 145 °
